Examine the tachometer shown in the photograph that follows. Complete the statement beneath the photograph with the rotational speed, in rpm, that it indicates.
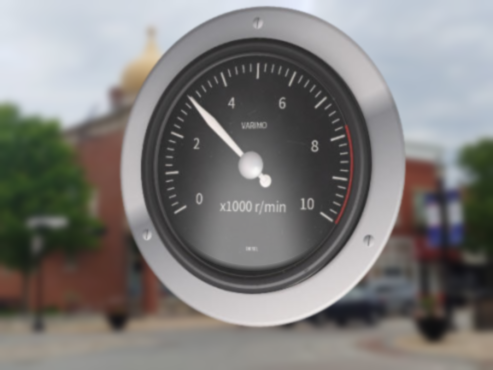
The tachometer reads 3000 rpm
